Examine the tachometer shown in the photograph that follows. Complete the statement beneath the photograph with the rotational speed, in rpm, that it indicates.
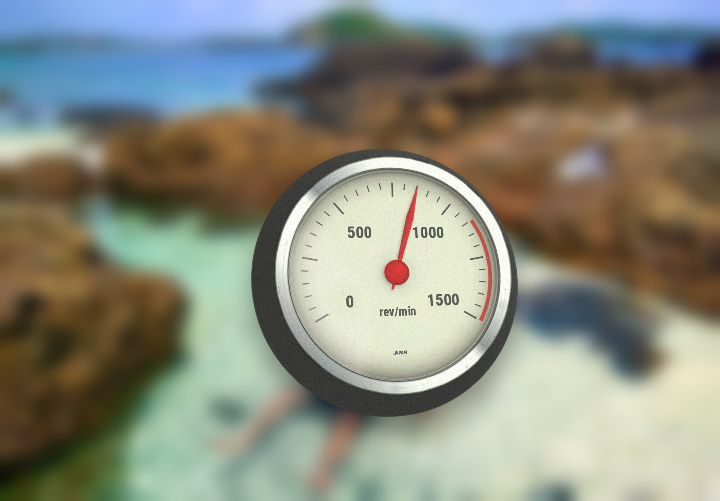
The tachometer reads 850 rpm
